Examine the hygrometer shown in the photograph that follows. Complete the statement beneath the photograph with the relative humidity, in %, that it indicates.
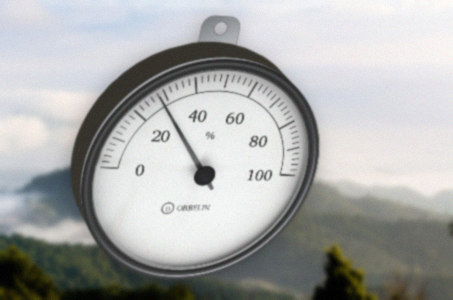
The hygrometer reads 28 %
